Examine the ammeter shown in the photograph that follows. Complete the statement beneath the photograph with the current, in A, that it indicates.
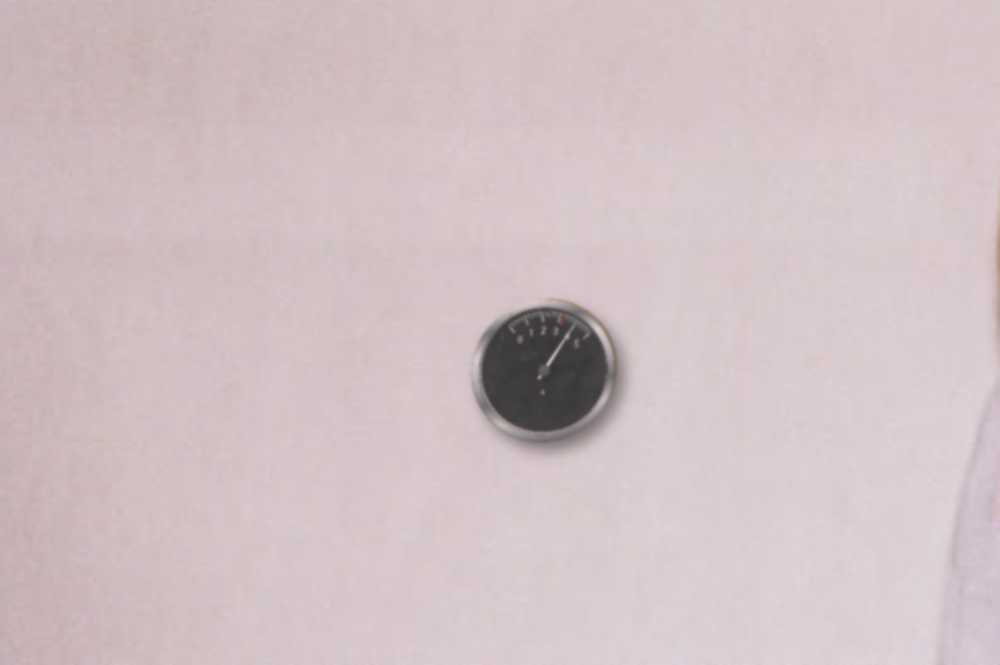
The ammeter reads 4 A
